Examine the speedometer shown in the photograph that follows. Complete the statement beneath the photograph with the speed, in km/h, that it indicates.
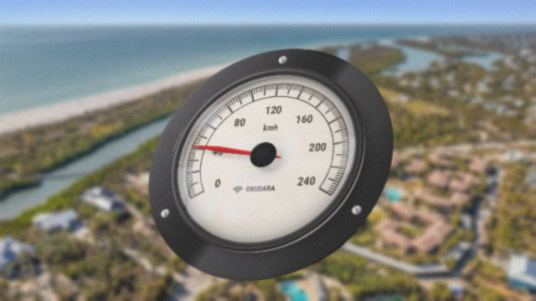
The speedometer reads 40 km/h
